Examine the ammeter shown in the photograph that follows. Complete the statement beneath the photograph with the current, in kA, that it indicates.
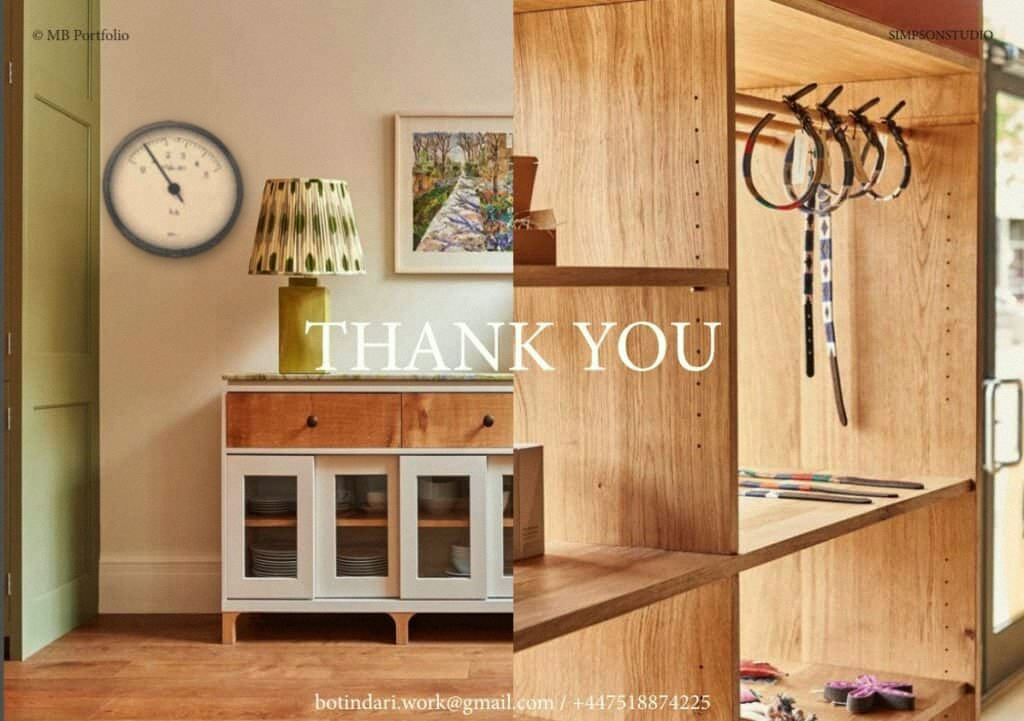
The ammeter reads 1 kA
